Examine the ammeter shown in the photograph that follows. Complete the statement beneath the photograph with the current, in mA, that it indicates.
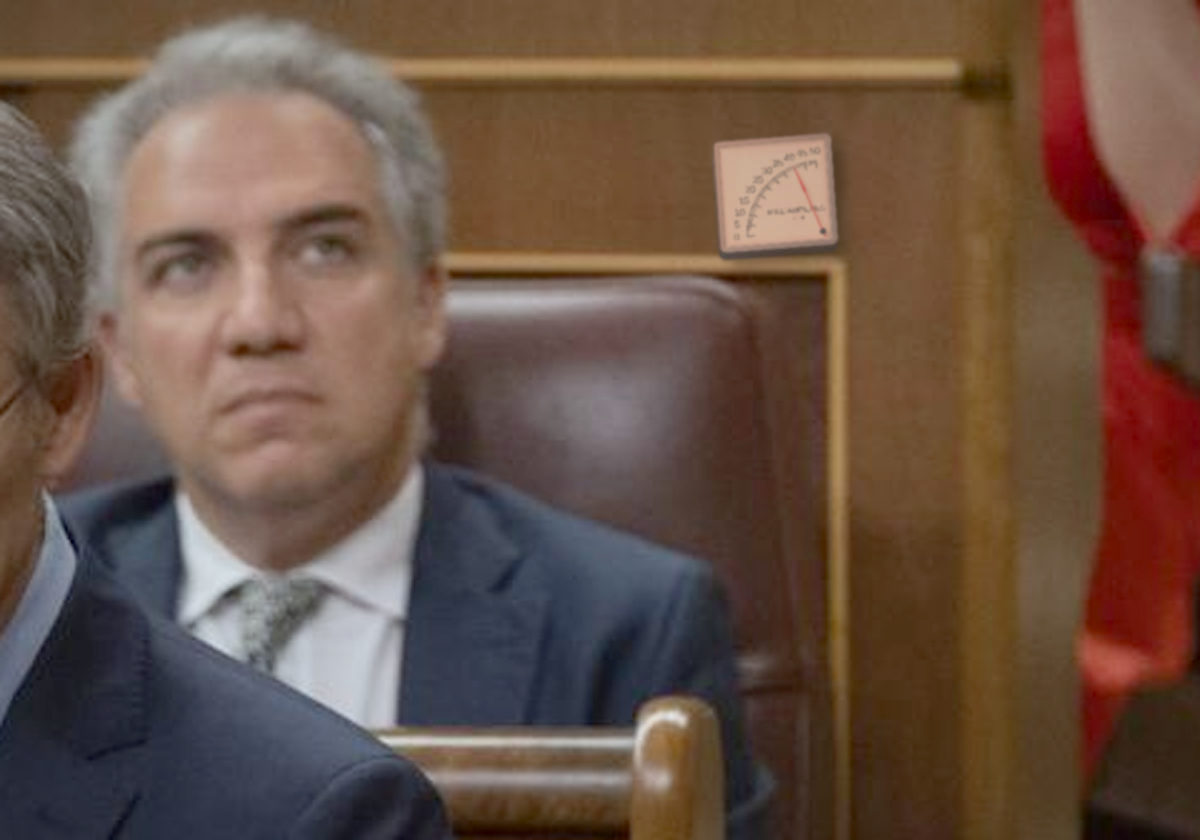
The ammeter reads 40 mA
